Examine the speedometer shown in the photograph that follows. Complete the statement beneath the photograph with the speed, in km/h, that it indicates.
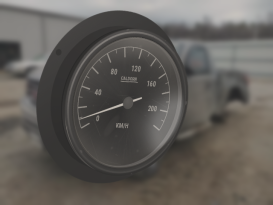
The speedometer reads 10 km/h
